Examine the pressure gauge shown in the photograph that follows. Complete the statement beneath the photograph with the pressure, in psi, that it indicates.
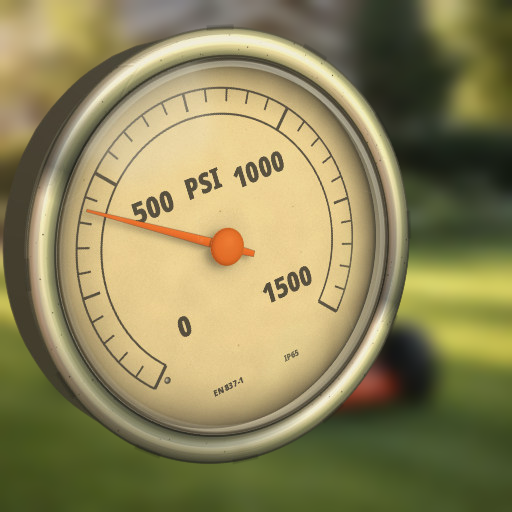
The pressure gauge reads 425 psi
